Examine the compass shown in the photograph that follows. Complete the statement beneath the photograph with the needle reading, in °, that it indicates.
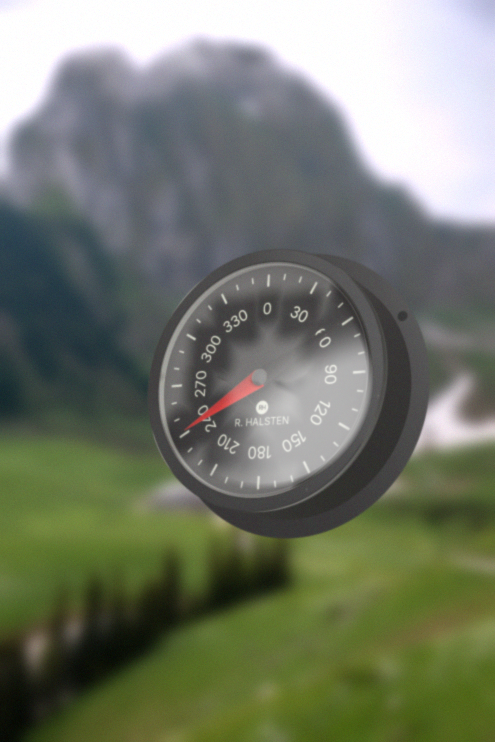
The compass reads 240 °
